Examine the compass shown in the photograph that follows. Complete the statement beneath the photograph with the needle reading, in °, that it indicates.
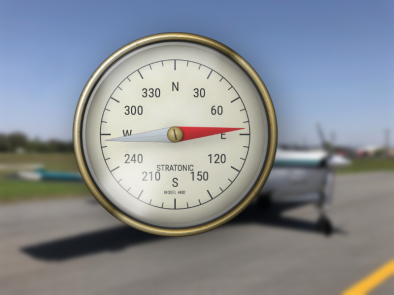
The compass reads 85 °
